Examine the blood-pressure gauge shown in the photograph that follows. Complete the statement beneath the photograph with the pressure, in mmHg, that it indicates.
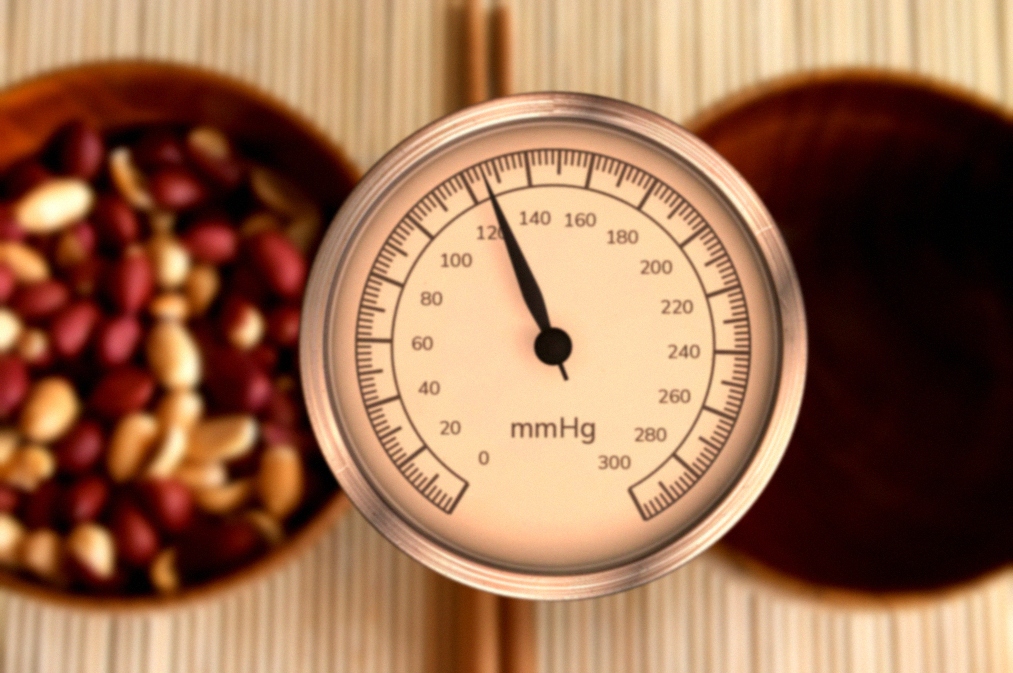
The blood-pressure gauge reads 126 mmHg
